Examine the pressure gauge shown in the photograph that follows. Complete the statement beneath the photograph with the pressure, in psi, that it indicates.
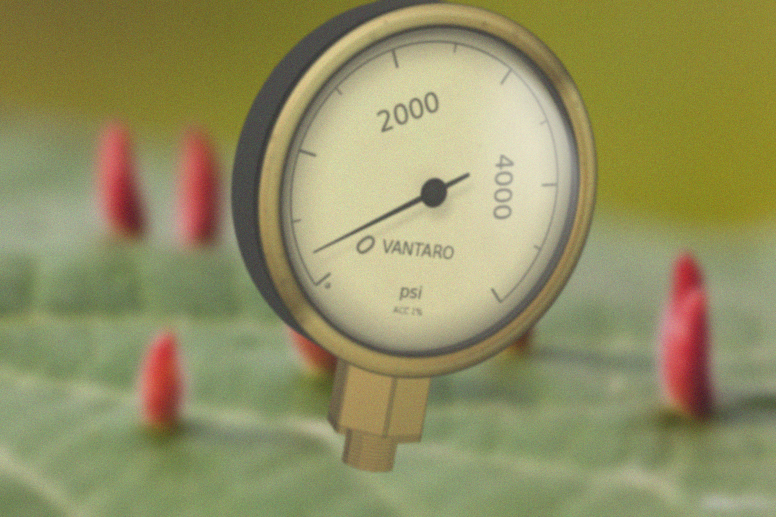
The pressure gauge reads 250 psi
